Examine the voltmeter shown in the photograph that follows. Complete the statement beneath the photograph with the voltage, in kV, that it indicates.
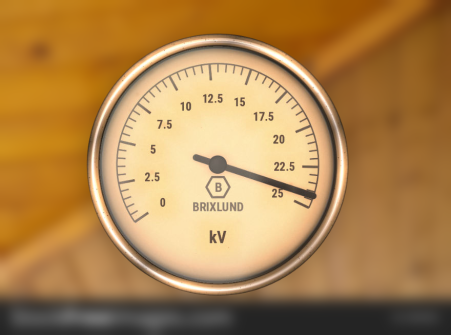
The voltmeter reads 24.25 kV
